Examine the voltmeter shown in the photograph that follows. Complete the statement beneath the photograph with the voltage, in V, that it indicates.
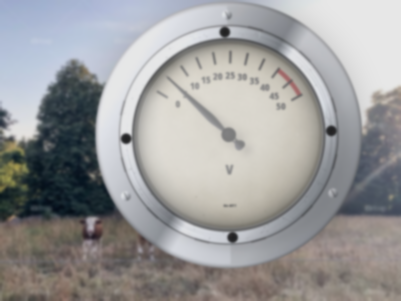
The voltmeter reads 5 V
